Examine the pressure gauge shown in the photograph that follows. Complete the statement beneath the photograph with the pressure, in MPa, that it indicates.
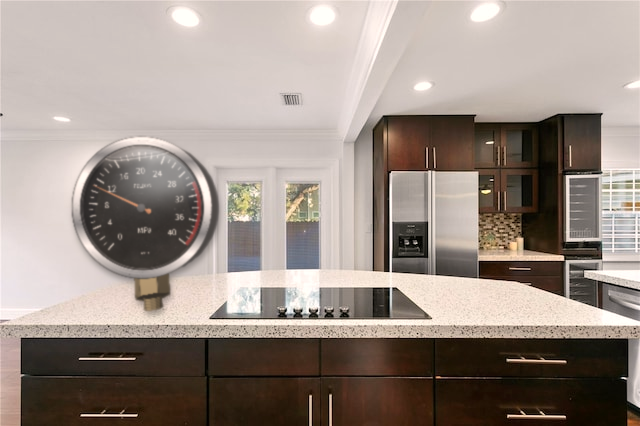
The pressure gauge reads 11 MPa
